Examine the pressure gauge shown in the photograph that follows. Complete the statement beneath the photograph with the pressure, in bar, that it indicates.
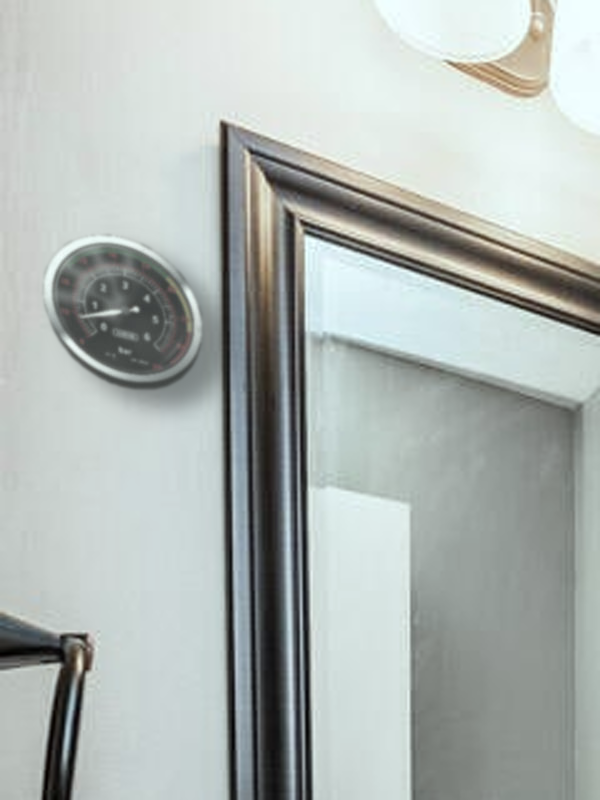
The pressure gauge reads 0.5 bar
